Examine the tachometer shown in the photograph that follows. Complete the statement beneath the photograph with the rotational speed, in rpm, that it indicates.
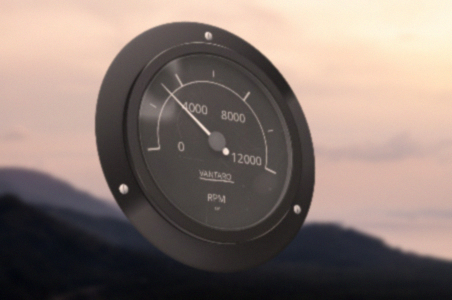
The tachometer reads 3000 rpm
